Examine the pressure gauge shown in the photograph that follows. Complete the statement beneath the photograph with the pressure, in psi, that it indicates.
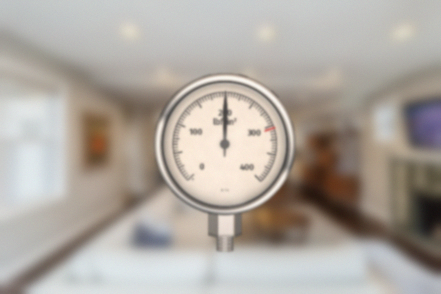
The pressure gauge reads 200 psi
